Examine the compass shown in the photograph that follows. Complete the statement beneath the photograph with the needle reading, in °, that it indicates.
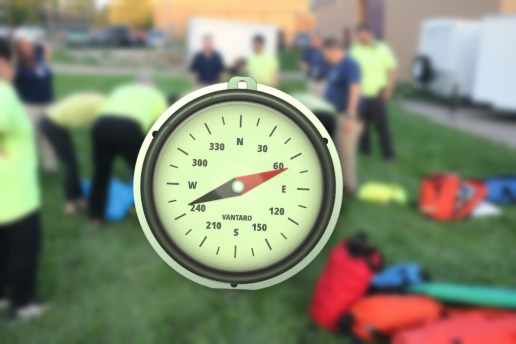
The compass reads 67.5 °
